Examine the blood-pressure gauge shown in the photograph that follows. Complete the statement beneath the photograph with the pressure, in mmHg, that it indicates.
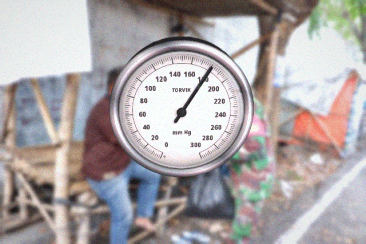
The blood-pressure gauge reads 180 mmHg
